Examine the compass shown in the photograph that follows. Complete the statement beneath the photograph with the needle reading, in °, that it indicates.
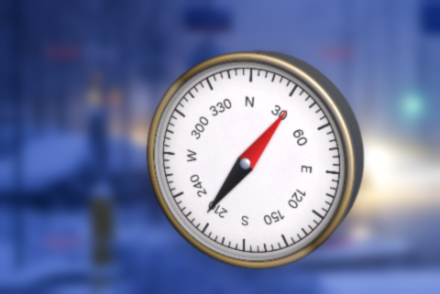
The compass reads 35 °
